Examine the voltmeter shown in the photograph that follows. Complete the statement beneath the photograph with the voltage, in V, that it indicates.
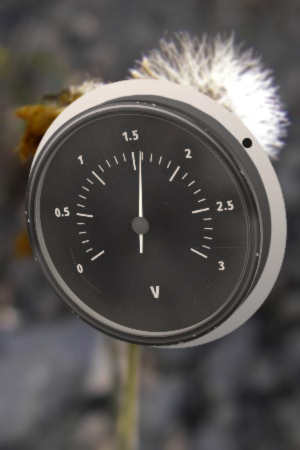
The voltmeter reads 1.6 V
